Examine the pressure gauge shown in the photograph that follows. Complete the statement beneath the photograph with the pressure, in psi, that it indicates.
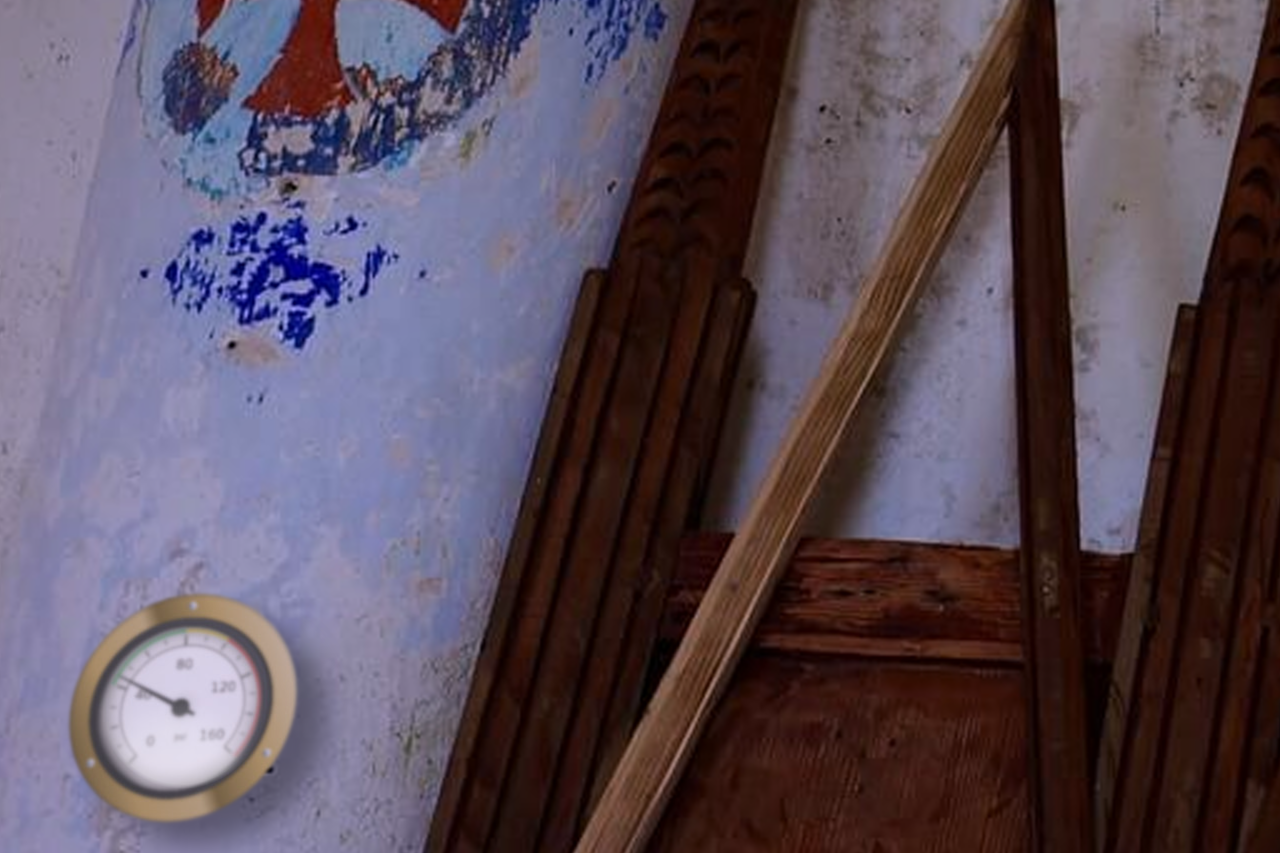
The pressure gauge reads 45 psi
